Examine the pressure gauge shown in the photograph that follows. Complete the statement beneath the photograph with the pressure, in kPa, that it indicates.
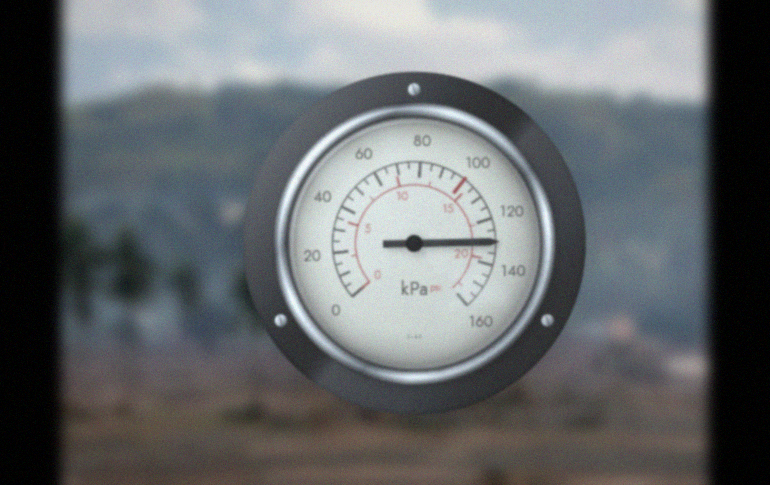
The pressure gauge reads 130 kPa
